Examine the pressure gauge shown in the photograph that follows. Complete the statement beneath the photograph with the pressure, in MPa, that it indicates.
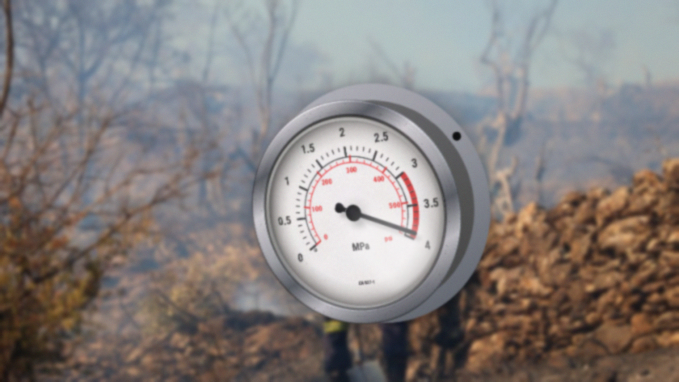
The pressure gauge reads 3.9 MPa
